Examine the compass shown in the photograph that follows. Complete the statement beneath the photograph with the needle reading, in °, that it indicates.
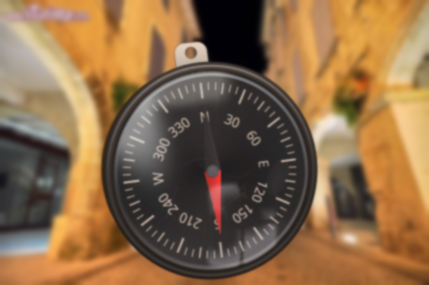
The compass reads 180 °
